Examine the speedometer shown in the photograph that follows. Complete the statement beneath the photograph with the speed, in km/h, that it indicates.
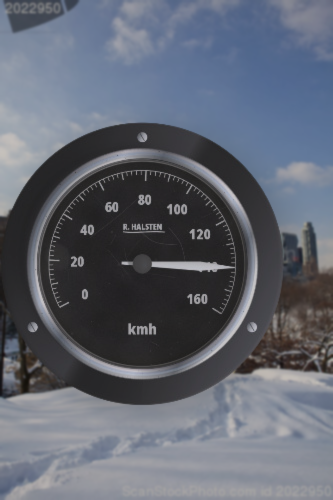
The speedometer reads 140 km/h
